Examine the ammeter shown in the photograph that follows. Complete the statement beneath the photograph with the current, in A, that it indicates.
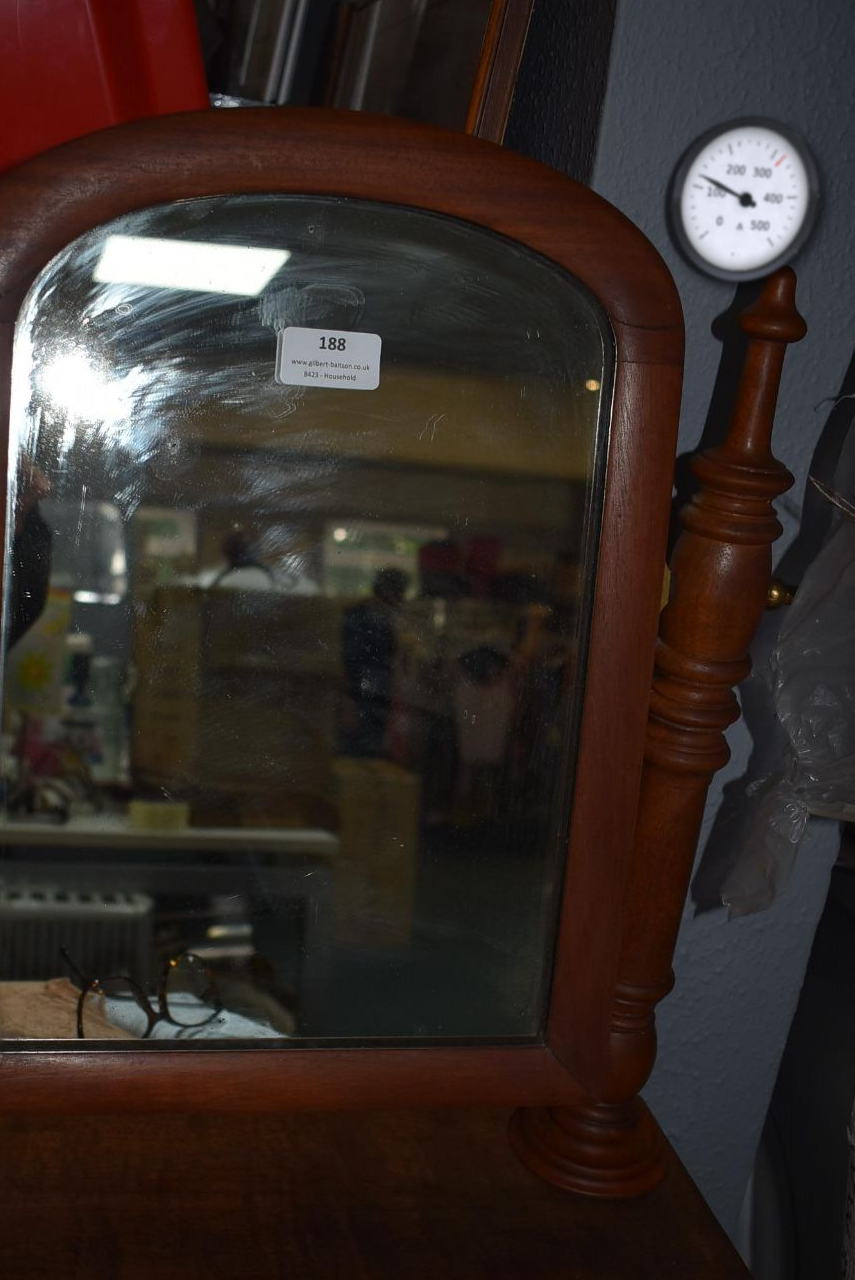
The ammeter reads 120 A
